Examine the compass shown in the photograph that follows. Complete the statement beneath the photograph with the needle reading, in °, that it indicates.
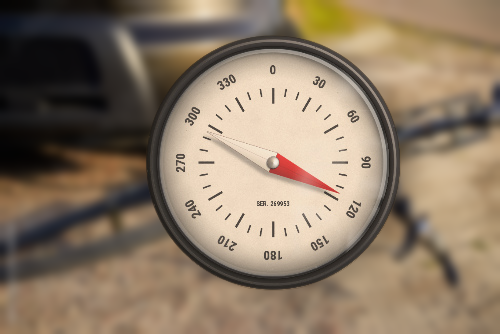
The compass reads 115 °
